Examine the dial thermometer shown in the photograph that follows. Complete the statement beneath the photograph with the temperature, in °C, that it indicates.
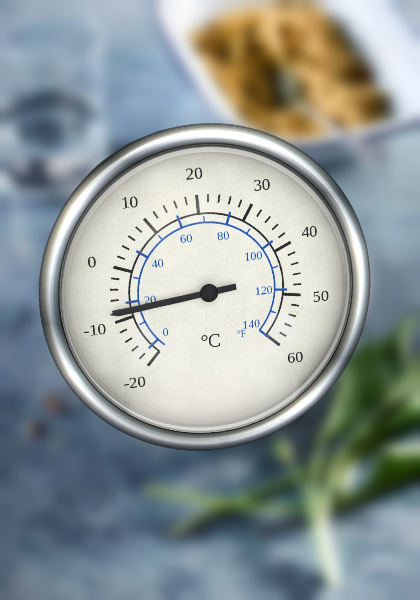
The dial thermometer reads -8 °C
